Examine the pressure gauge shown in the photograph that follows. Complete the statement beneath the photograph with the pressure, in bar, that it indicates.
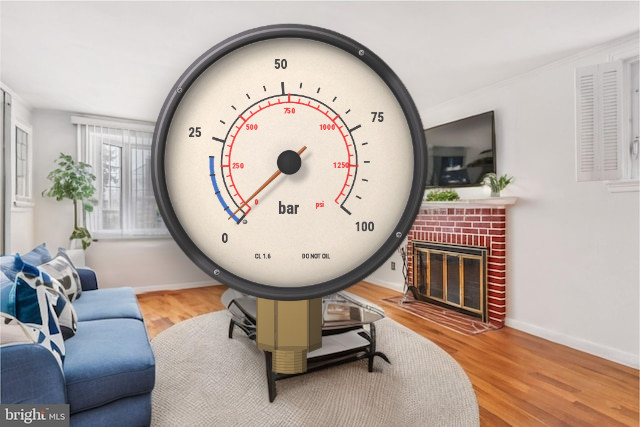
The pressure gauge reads 2.5 bar
